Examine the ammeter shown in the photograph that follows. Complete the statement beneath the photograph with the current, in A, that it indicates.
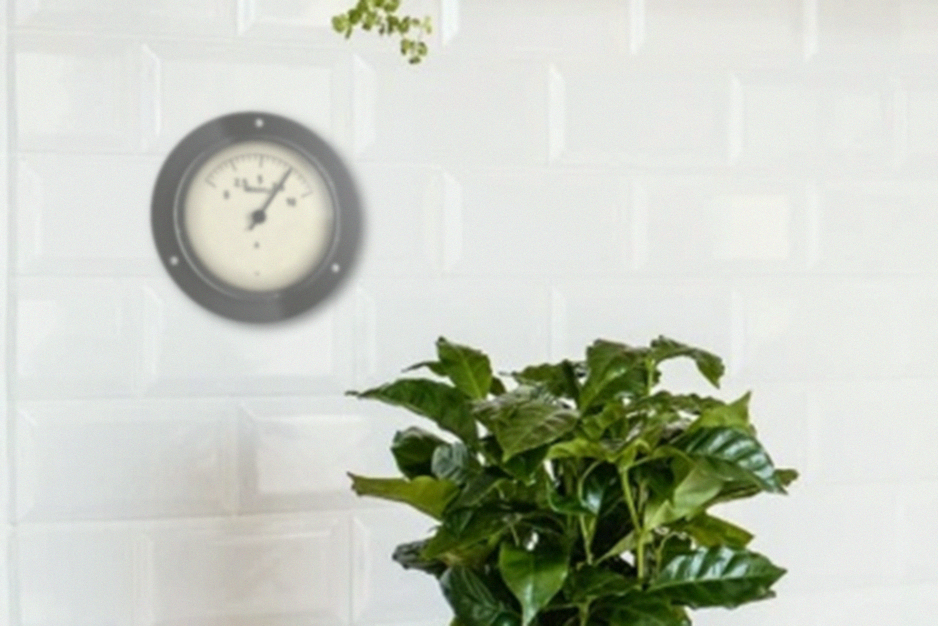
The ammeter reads 7.5 A
